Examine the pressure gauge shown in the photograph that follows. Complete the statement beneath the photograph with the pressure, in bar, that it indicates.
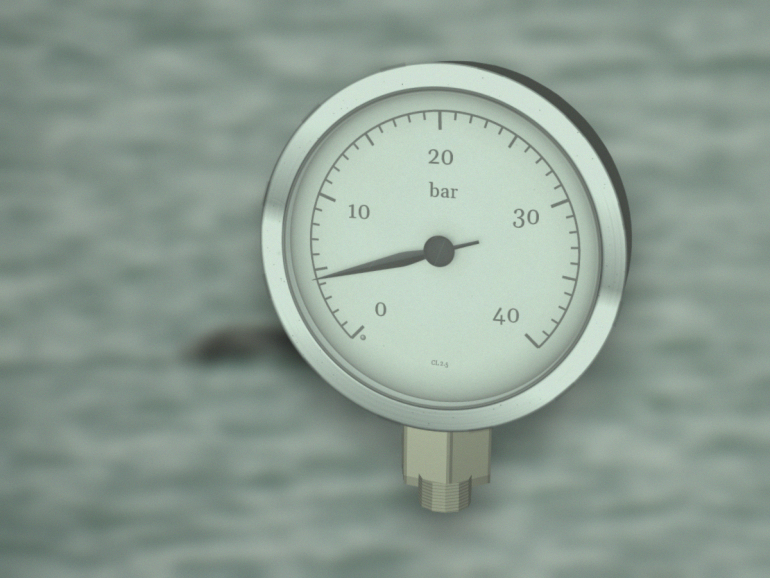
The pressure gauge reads 4.5 bar
